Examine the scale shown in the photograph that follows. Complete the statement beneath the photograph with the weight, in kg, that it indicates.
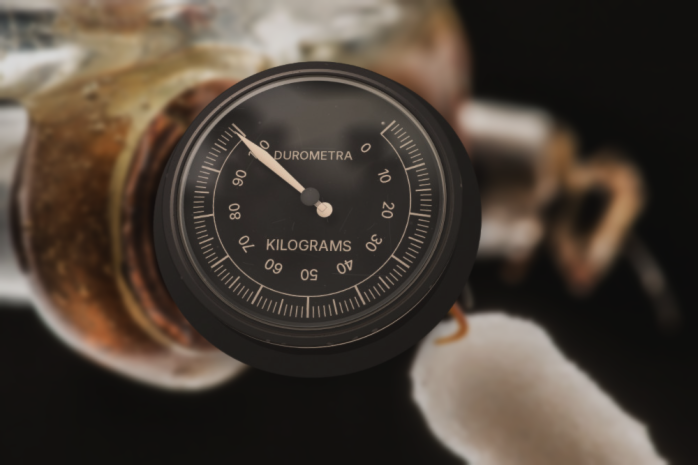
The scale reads 99 kg
